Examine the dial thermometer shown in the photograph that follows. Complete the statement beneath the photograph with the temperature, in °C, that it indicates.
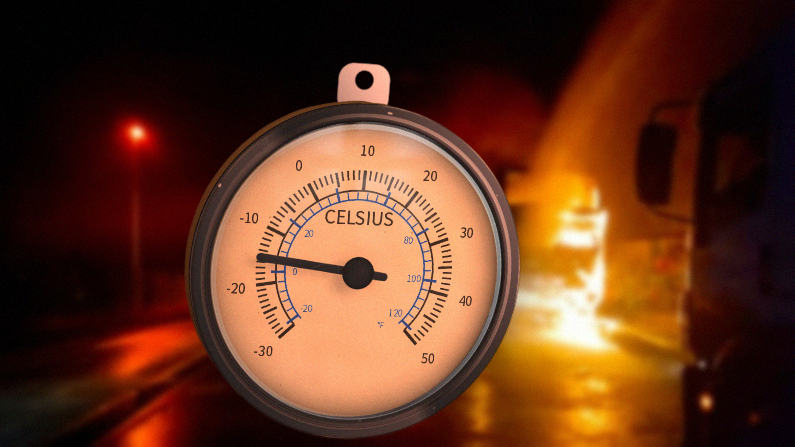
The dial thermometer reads -15 °C
